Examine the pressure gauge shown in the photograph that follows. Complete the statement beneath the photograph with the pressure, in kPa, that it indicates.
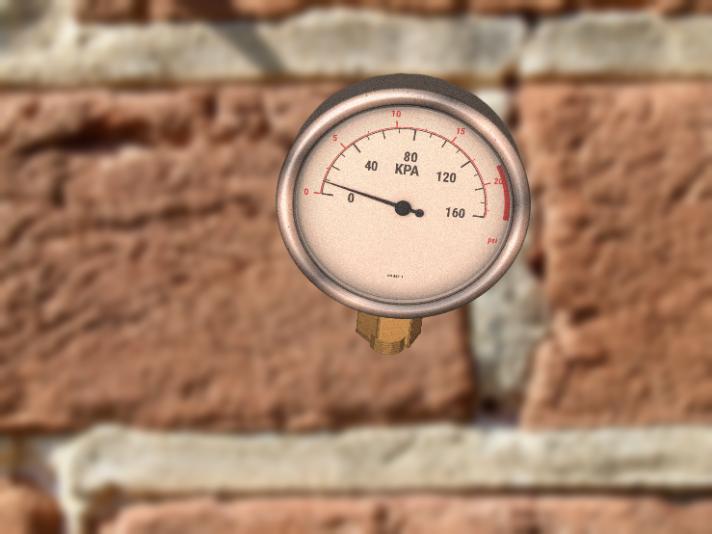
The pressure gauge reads 10 kPa
